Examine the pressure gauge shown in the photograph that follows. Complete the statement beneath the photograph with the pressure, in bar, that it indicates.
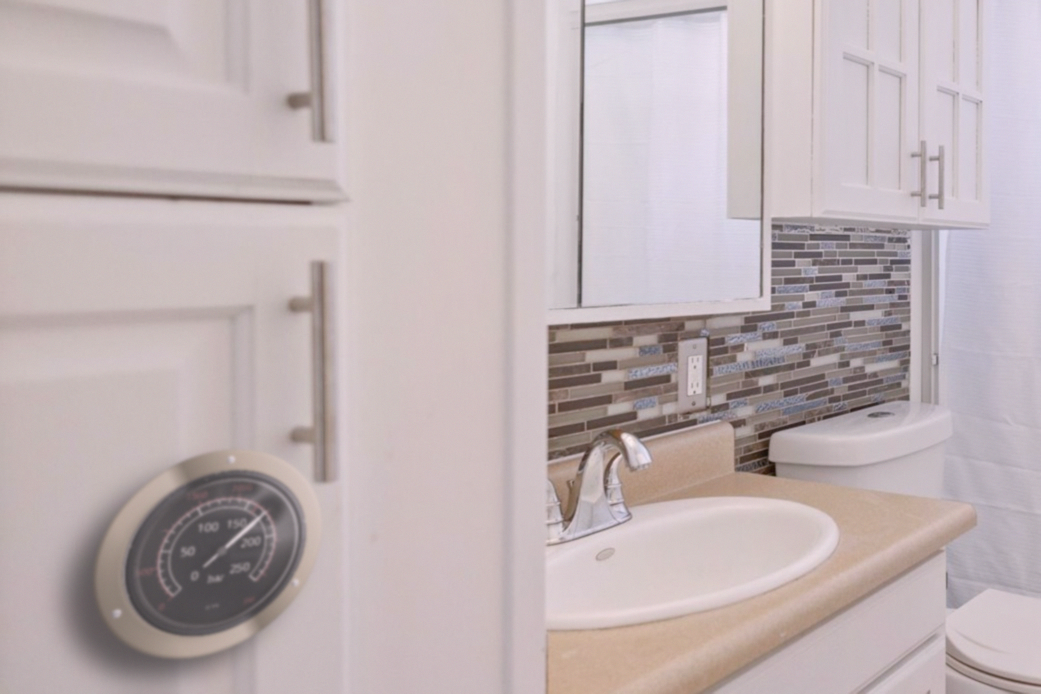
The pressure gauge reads 170 bar
